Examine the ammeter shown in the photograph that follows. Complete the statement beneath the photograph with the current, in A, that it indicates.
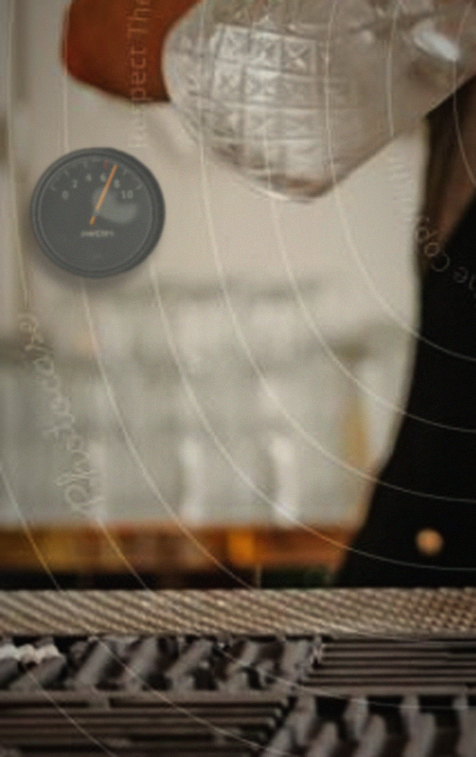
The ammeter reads 7 A
